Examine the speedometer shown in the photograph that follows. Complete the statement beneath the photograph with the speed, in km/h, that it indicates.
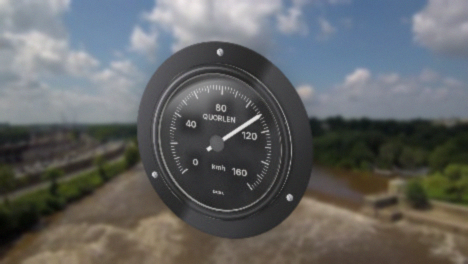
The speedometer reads 110 km/h
